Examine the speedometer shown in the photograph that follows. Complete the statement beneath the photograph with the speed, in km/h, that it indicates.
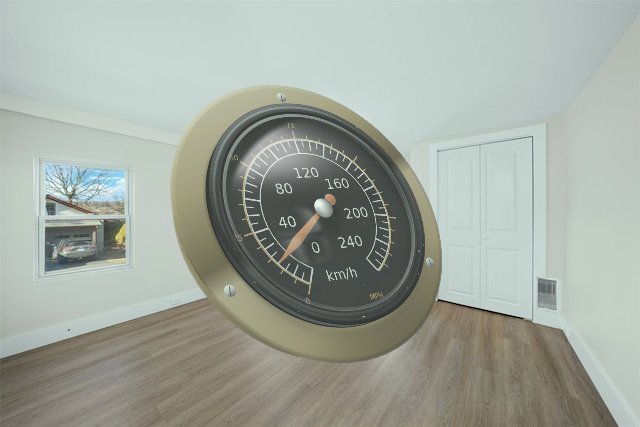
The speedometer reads 20 km/h
